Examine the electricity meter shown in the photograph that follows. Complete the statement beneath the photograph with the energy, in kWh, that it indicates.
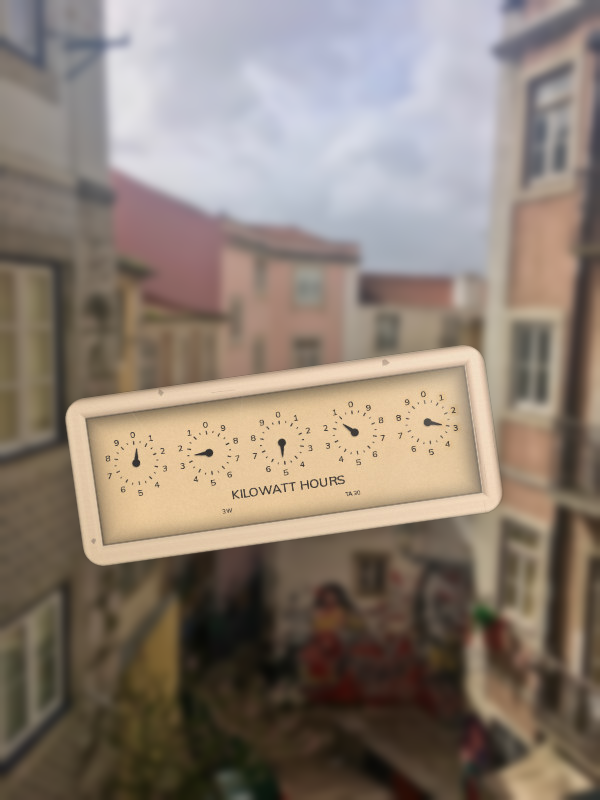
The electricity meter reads 2513 kWh
